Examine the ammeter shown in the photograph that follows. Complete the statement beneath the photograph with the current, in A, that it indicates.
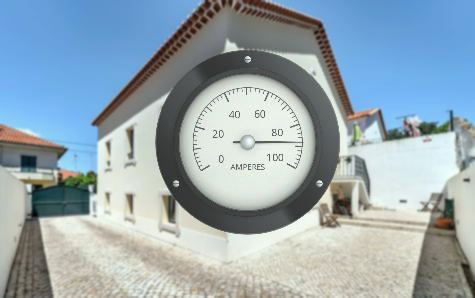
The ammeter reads 88 A
